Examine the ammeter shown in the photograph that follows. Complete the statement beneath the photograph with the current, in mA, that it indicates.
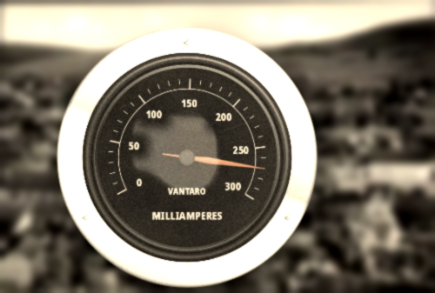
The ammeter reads 270 mA
